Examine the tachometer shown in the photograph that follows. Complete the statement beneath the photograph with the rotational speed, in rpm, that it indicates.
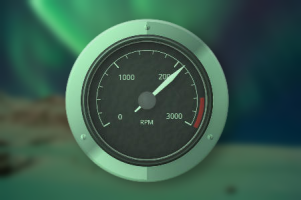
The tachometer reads 2100 rpm
